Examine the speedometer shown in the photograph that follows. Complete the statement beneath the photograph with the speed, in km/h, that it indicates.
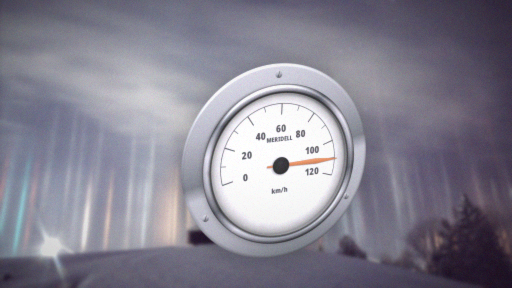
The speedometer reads 110 km/h
